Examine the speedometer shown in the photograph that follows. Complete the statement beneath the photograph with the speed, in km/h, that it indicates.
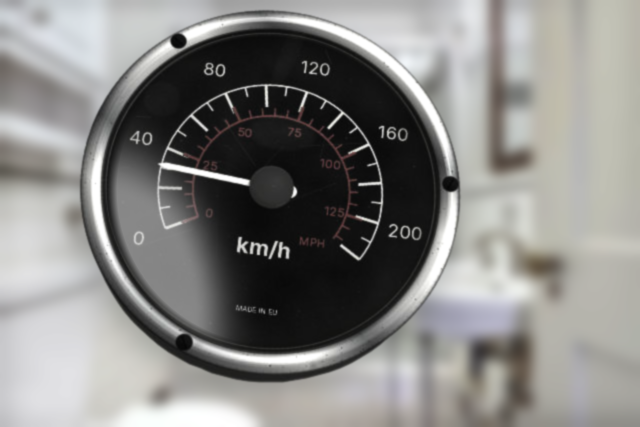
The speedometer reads 30 km/h
